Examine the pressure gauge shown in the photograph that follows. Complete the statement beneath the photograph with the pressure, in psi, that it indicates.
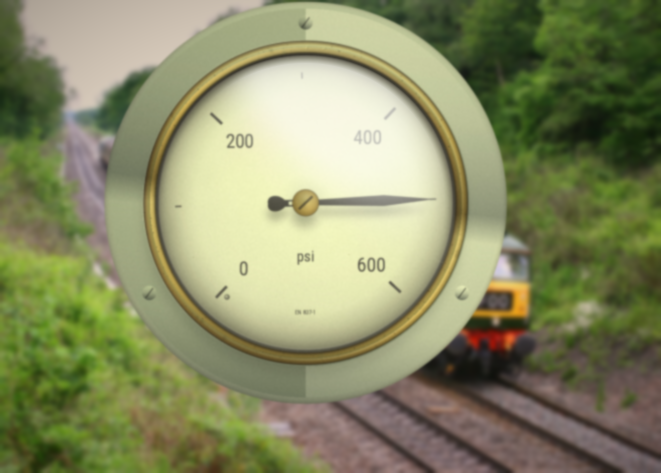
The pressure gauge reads 500 psi
